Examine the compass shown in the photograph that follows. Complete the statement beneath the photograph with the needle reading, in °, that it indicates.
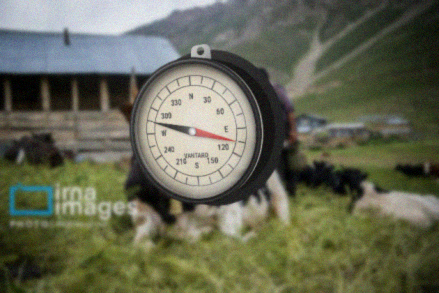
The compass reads 105 °
